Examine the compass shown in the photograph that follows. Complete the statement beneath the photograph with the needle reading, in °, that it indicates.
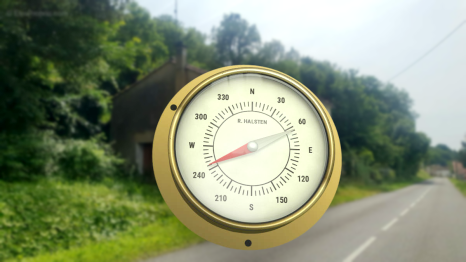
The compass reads 245 °
